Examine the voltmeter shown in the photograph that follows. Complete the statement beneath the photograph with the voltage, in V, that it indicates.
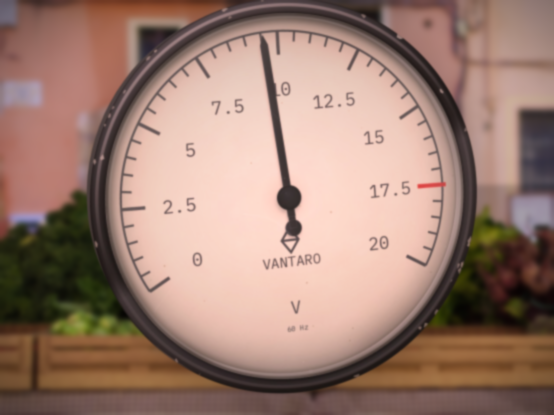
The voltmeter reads 9.5 V
